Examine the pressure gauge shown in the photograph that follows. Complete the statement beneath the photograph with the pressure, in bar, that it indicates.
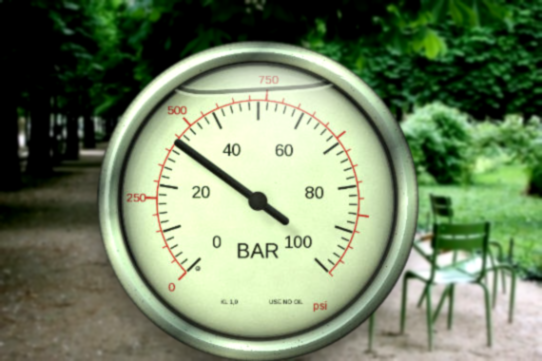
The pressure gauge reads 30 bar
